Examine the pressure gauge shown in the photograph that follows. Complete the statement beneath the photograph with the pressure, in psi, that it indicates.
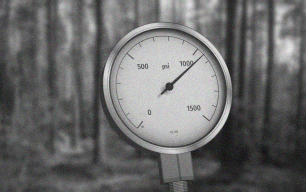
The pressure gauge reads 1050 psi
